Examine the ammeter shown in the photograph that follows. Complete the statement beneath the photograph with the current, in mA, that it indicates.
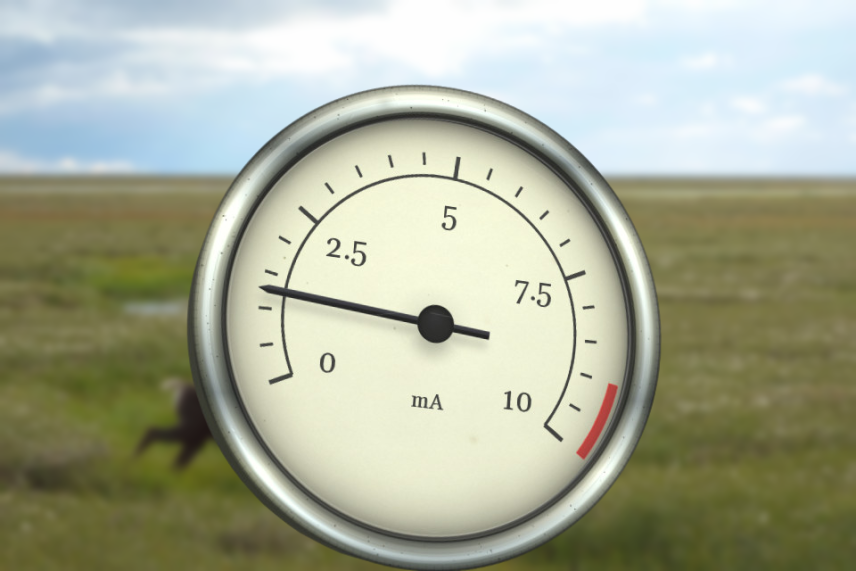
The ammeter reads 1.25 mA
